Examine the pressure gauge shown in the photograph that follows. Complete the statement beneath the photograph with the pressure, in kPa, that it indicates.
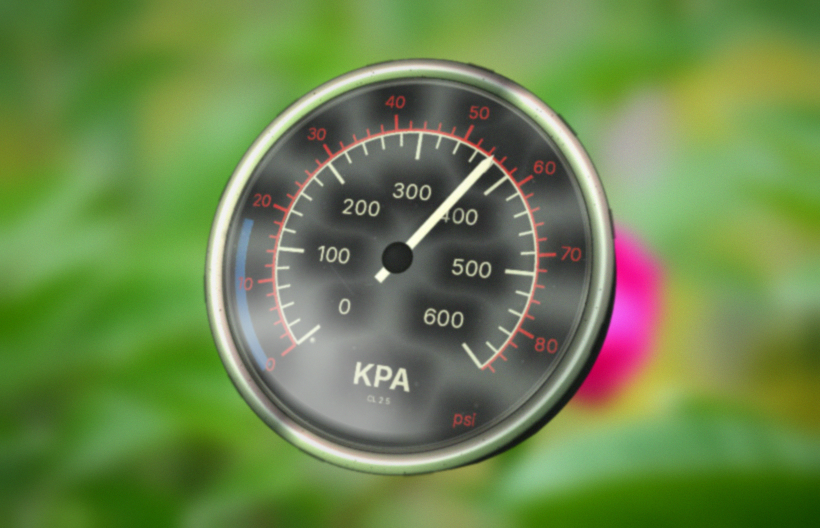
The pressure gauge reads 380 kPa
